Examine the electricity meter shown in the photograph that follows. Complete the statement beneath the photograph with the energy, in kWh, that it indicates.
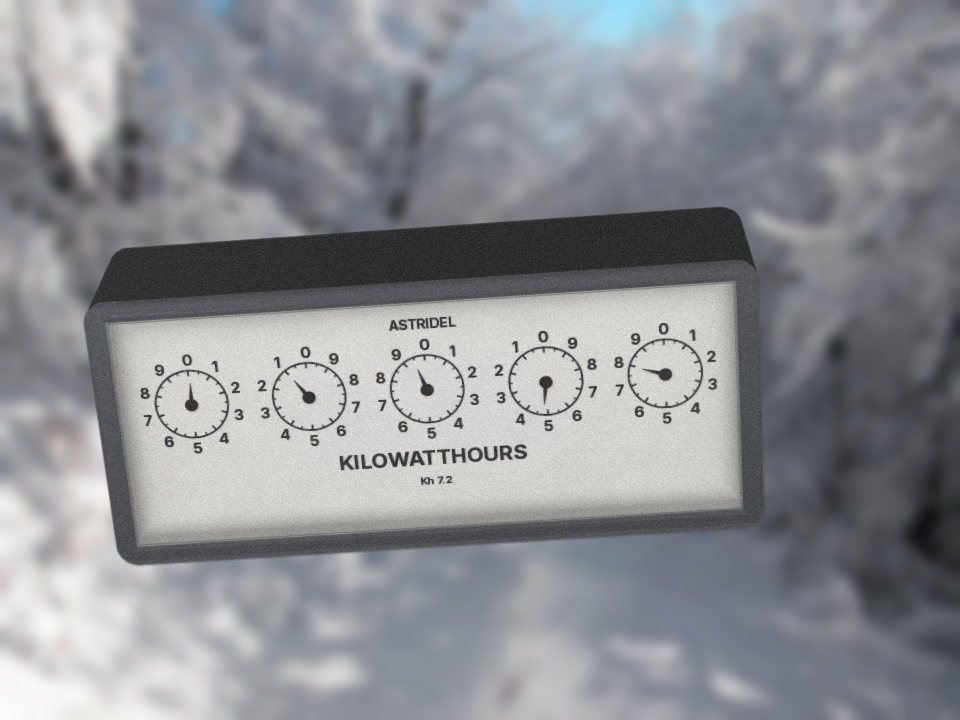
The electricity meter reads 948 kWh
